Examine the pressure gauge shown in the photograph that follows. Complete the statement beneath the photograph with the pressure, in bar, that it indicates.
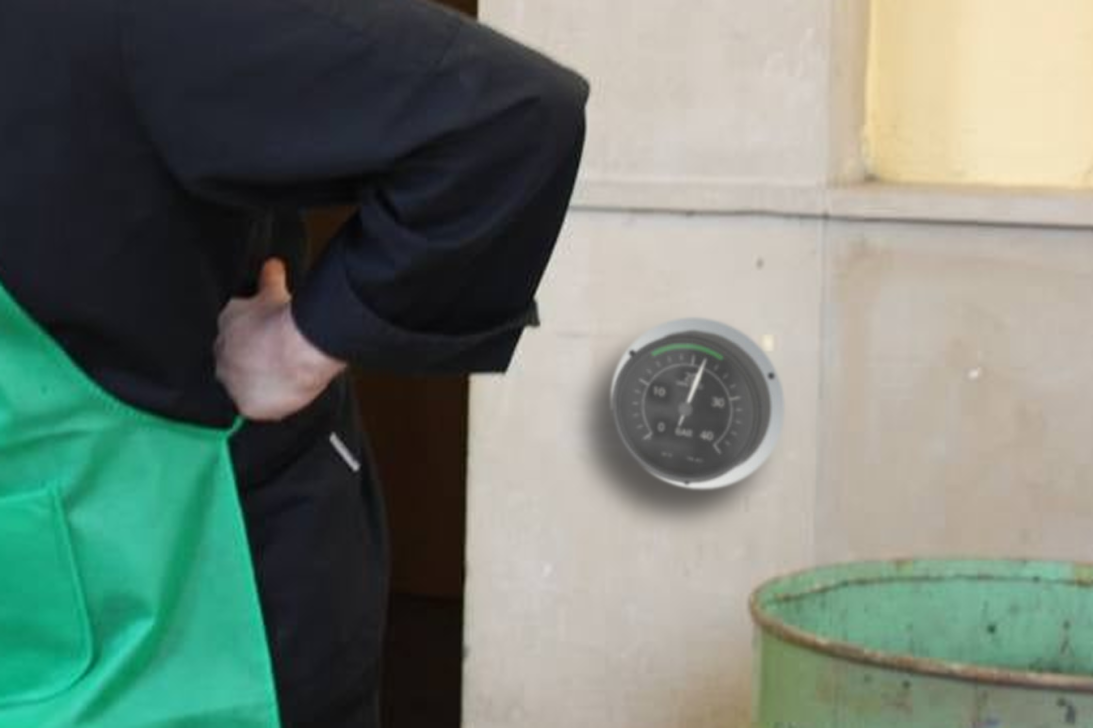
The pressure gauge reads 22 bar
